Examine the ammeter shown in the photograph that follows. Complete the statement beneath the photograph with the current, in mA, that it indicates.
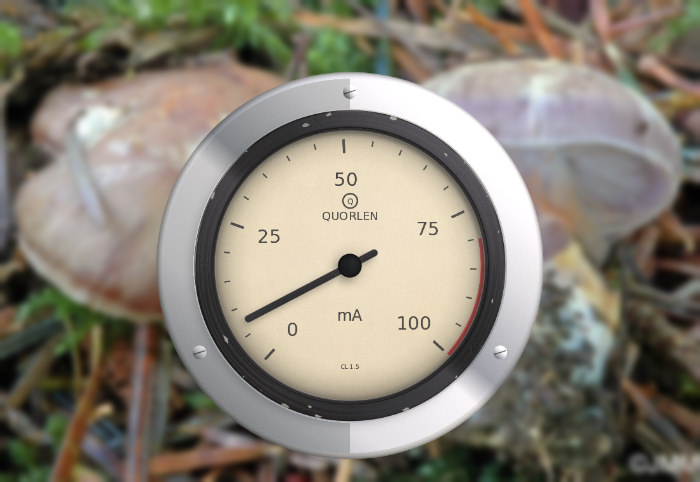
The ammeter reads 7.5 mA
